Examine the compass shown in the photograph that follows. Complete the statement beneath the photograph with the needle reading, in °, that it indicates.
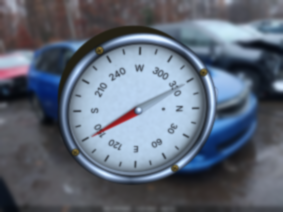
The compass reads 150 °
